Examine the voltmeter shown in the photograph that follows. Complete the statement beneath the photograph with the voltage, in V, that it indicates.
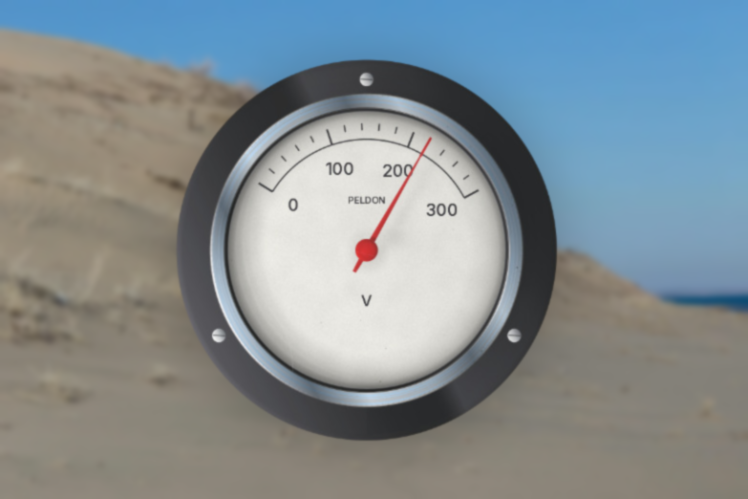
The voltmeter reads 220 V
